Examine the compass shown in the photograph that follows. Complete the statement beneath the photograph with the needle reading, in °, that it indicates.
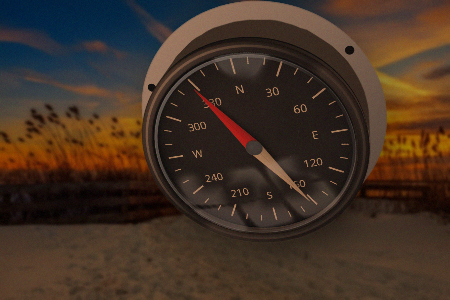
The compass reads 330 °
